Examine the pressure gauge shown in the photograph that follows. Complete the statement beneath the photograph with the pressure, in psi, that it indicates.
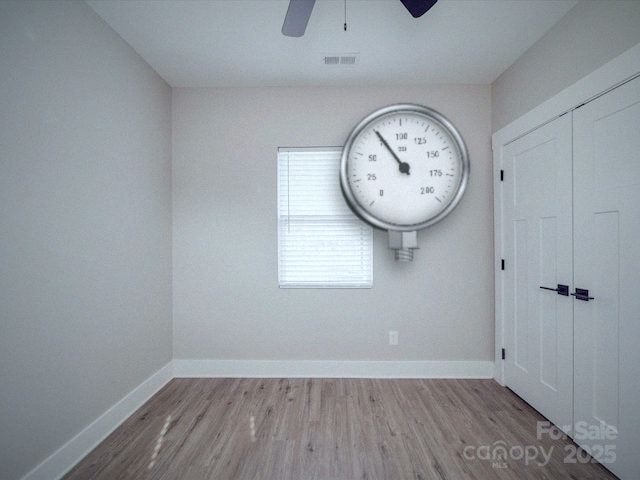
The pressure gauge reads 75 psi
